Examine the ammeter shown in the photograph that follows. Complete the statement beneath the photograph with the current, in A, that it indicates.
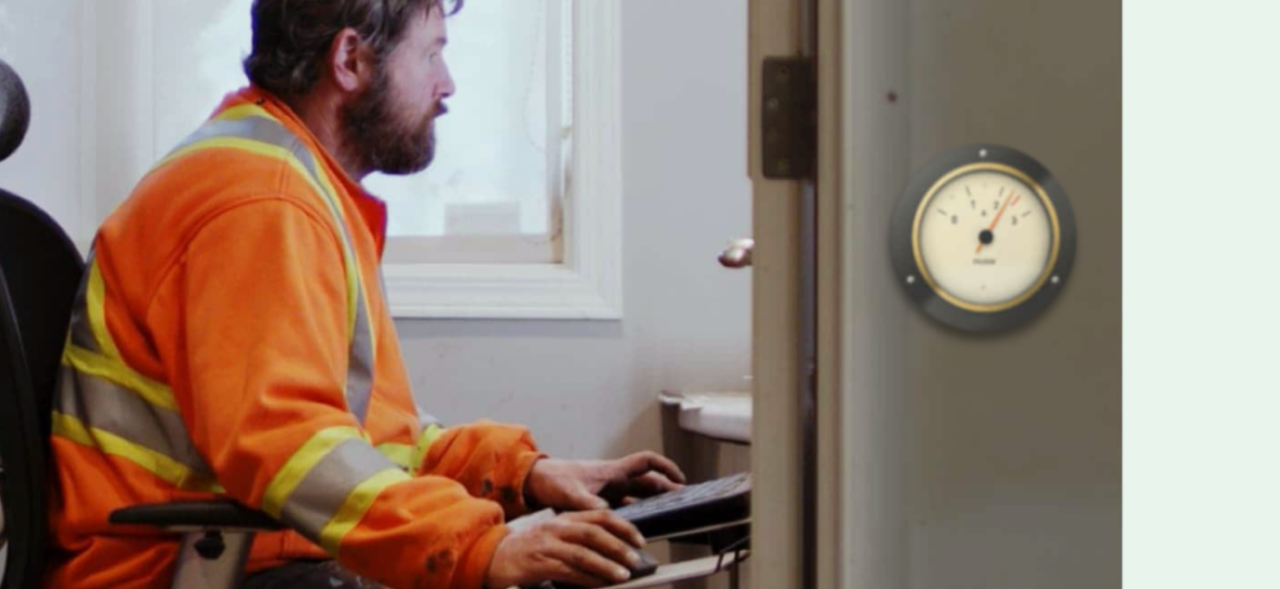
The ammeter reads 2.25 A
